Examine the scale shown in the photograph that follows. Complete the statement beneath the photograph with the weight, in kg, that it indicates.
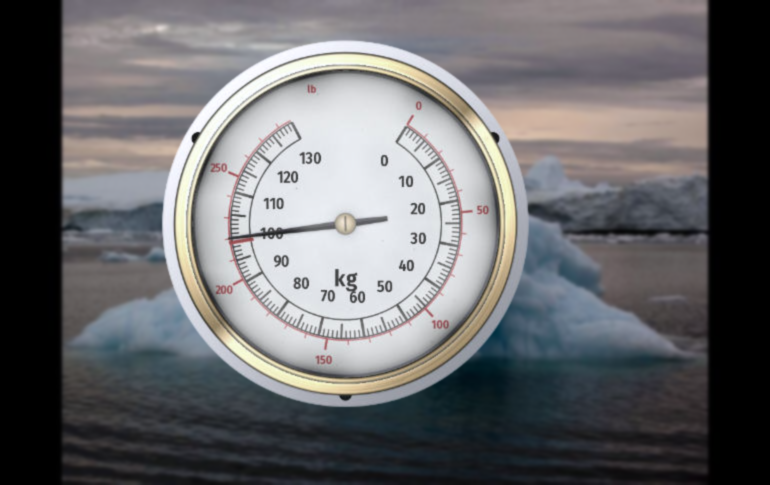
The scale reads 100 kg
